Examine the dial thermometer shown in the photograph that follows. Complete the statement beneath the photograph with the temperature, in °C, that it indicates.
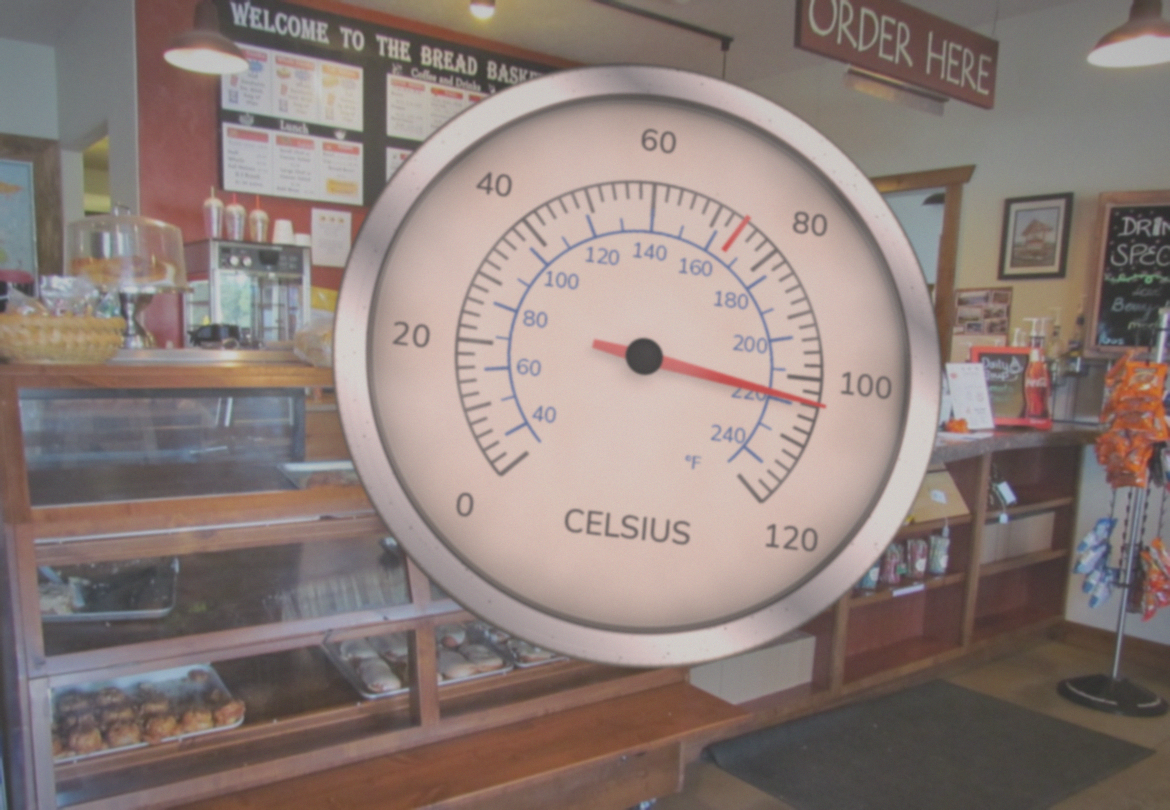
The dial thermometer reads 104 °C
